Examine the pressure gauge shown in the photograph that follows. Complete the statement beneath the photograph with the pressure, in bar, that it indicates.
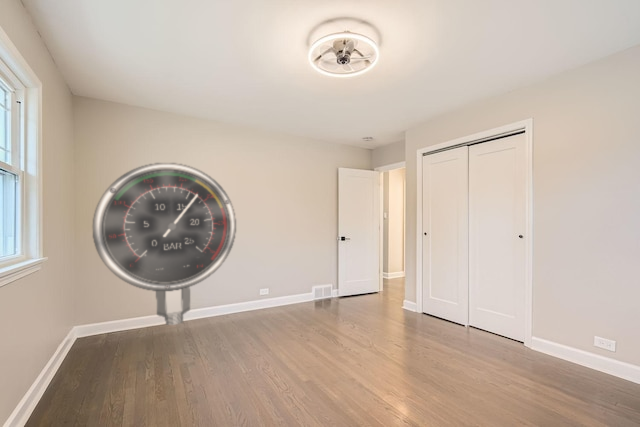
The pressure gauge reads 16 bar
